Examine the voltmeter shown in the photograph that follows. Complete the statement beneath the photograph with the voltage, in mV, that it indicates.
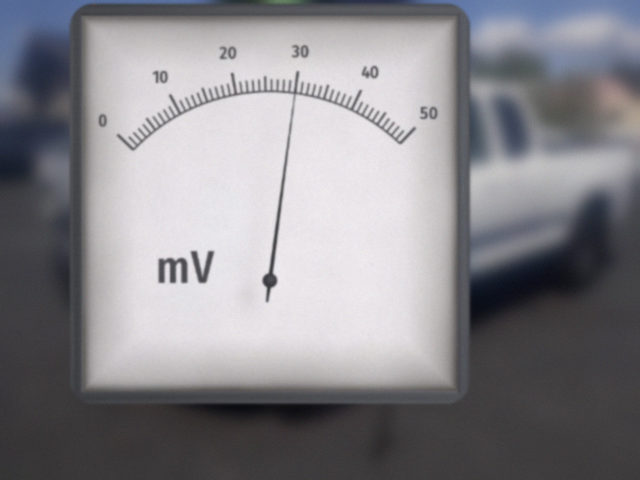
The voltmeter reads 30 mV
